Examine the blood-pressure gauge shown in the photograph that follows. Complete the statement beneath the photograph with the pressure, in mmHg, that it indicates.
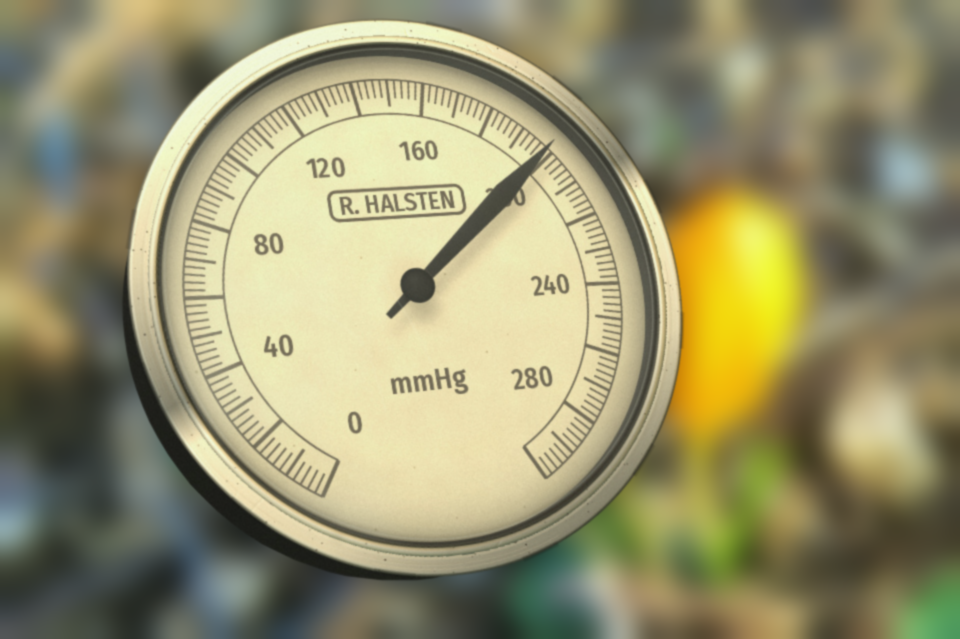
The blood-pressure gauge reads 198 mmHg
